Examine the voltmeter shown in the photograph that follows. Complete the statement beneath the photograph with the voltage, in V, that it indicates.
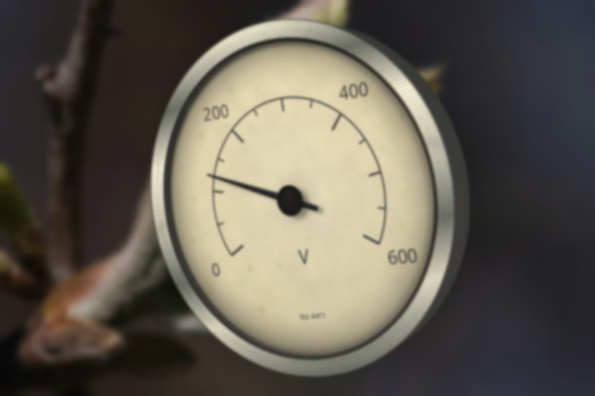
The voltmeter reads 125 V
